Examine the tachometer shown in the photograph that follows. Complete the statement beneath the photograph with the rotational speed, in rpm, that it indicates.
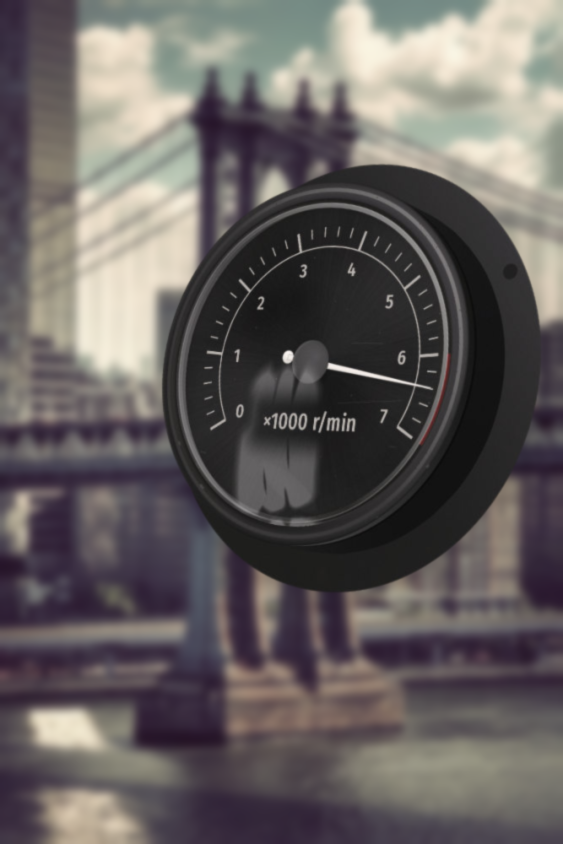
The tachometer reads 6400 rpm
